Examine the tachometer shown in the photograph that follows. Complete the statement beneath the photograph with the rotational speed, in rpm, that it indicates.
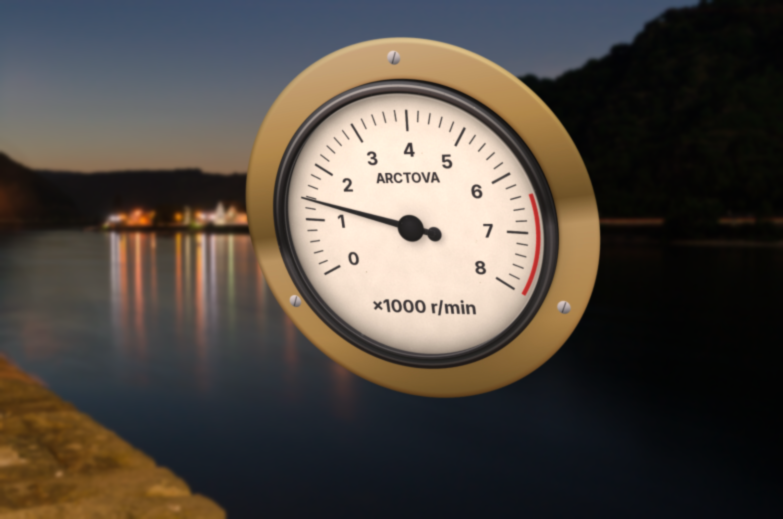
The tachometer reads 1400 rpm
